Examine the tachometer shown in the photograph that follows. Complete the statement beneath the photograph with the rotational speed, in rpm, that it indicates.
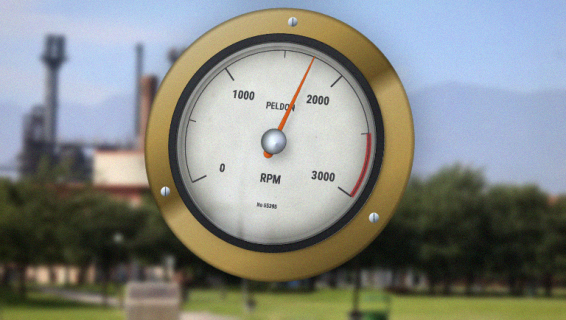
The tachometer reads 1750 rpm
